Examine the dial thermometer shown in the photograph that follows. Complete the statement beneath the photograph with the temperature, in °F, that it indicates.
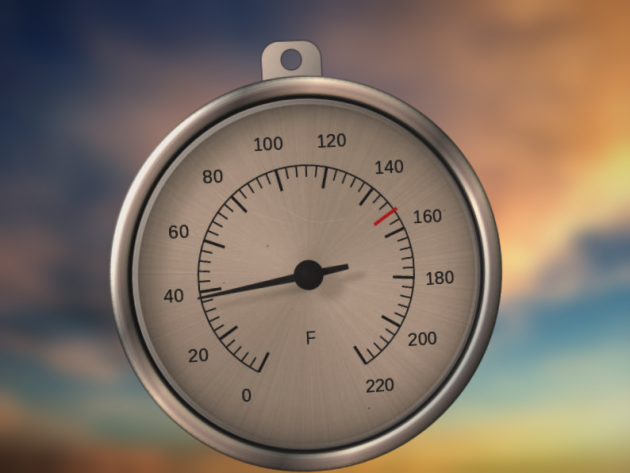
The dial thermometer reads 38 °F
